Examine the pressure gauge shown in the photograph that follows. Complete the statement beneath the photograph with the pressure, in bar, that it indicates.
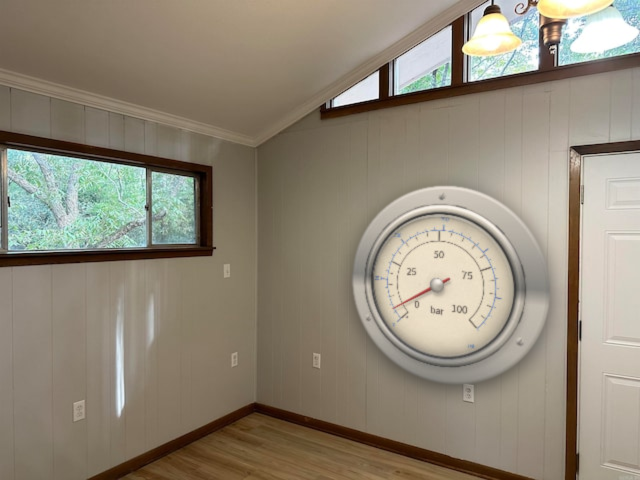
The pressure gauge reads 5 bar
